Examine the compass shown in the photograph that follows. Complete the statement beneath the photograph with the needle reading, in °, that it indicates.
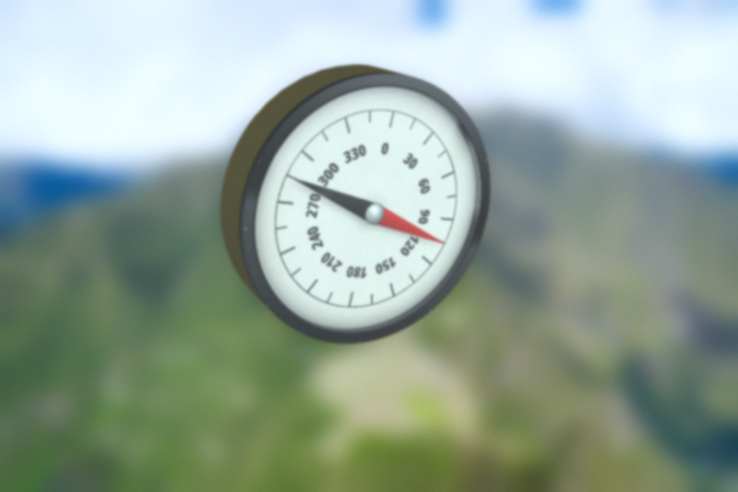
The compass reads 105 °
